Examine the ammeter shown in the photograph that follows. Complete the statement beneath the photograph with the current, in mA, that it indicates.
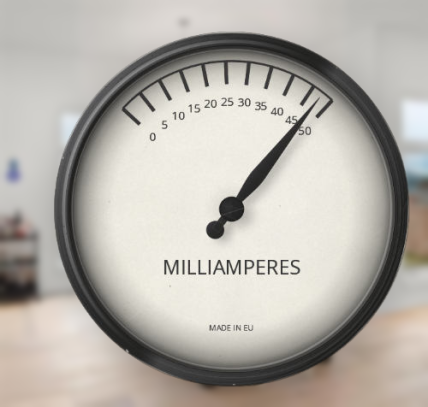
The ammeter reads 47.5 mA
